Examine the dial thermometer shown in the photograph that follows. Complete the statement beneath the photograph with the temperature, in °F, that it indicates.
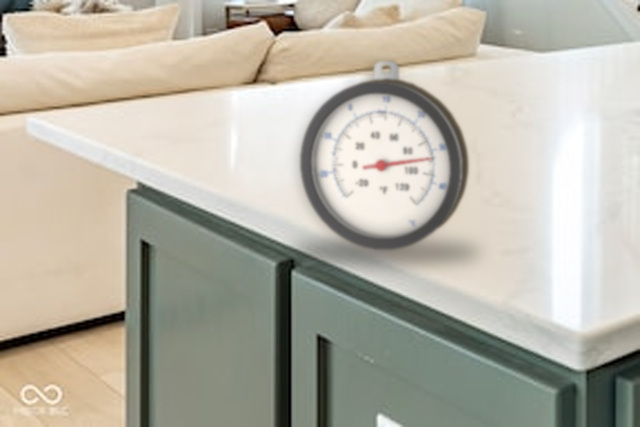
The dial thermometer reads 90 °F
